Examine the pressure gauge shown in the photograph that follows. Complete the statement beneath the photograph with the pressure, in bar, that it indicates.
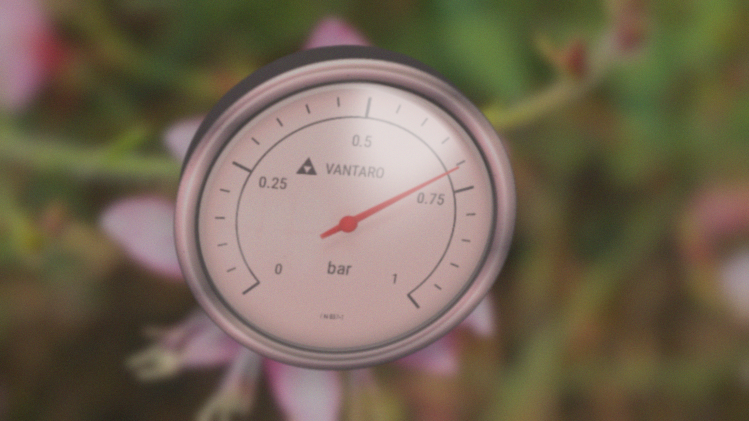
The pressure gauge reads 0.7 bar
